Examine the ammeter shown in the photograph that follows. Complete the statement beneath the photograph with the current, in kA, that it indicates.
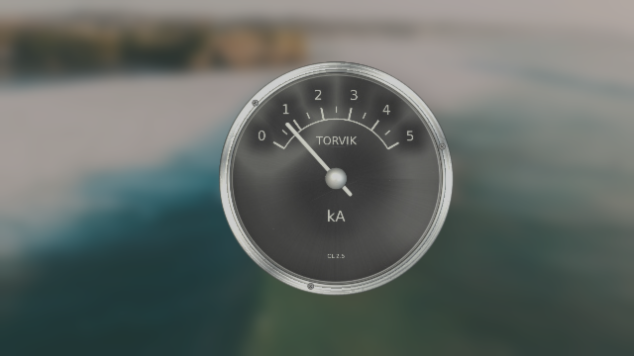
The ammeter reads 0.75 kA
